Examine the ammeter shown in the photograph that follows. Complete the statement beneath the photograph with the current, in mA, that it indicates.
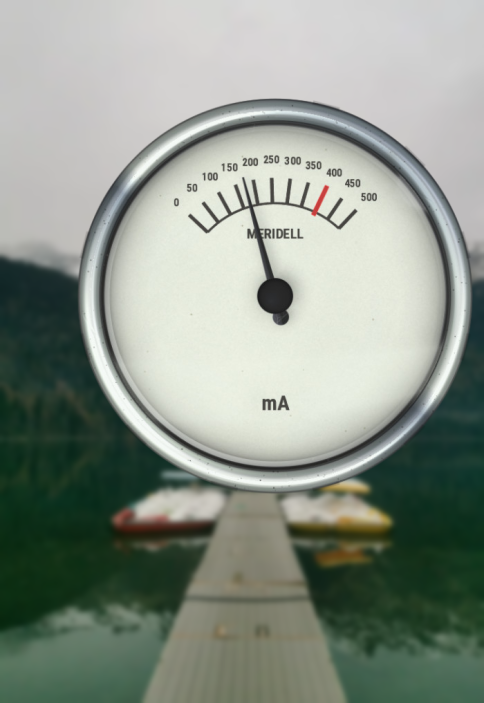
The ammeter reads 175 mA
